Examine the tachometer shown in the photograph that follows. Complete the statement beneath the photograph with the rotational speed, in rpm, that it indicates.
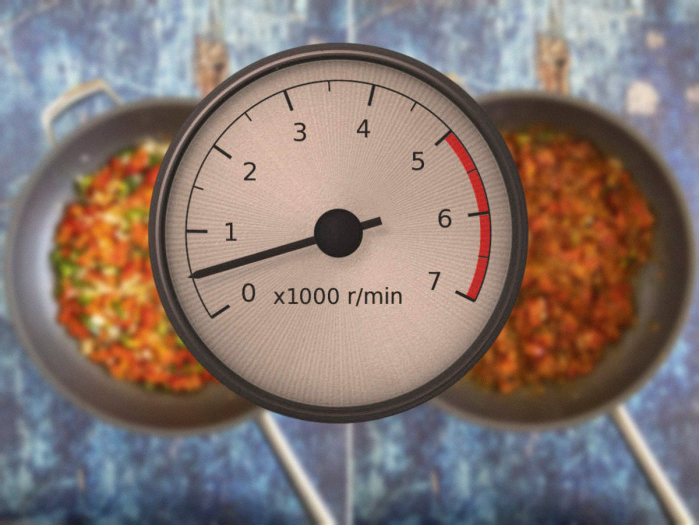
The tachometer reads 500 rpm
